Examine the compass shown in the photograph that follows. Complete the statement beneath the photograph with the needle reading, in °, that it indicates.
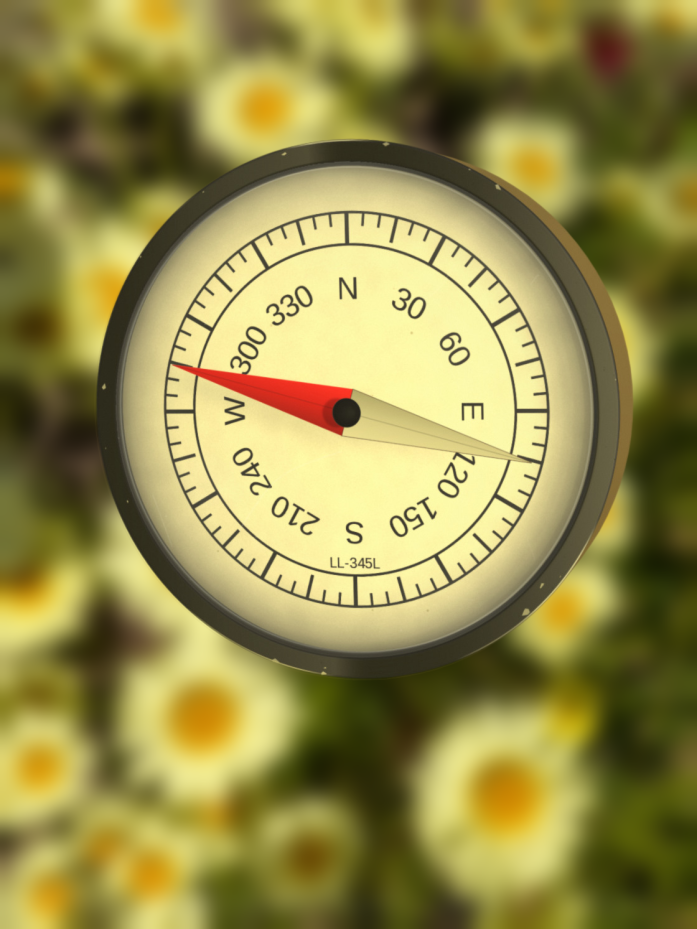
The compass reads 285 °
